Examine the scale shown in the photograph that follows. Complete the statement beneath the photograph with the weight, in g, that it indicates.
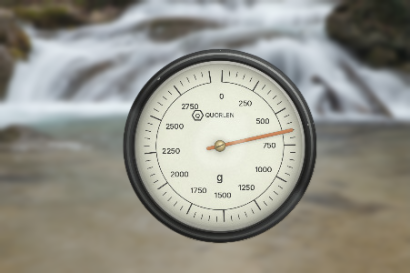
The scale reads 650 g
